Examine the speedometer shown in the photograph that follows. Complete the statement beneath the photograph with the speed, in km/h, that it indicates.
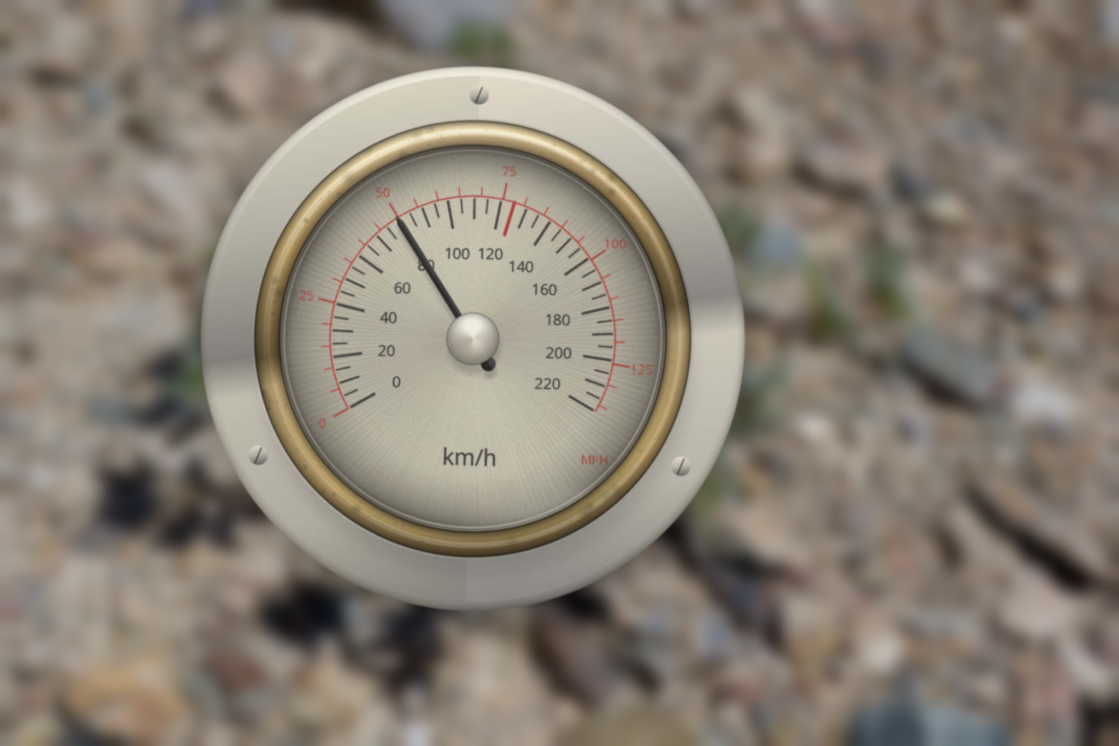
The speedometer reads 80 km/h
